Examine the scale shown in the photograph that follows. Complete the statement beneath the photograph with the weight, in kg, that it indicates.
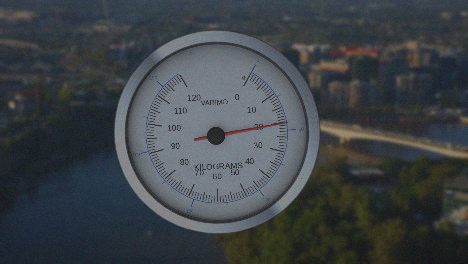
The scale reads 20 kg
